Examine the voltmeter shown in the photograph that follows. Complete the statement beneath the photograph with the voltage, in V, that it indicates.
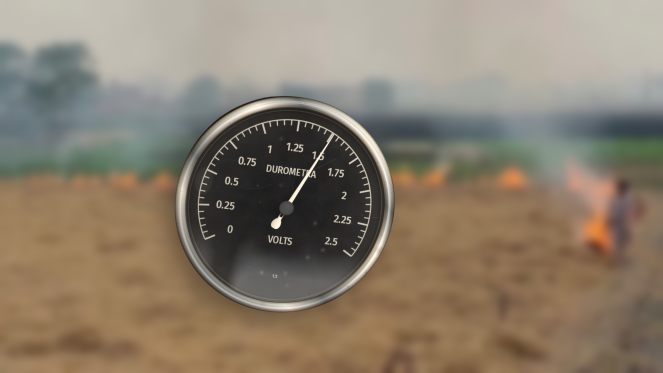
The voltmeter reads 1.5 V
